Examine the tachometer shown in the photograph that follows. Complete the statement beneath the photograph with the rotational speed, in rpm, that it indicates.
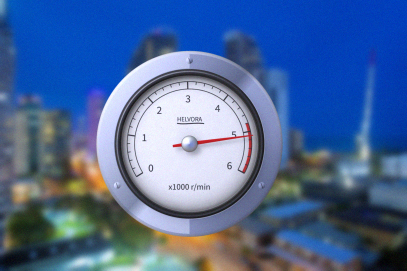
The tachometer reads 5100 rpm
